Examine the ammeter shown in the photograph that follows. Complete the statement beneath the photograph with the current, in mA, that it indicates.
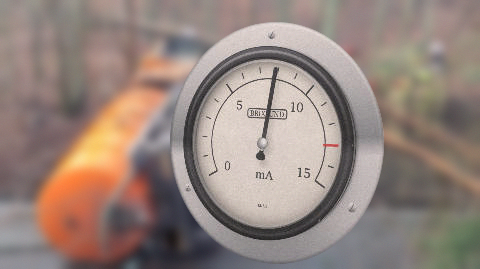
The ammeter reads 8 mA
